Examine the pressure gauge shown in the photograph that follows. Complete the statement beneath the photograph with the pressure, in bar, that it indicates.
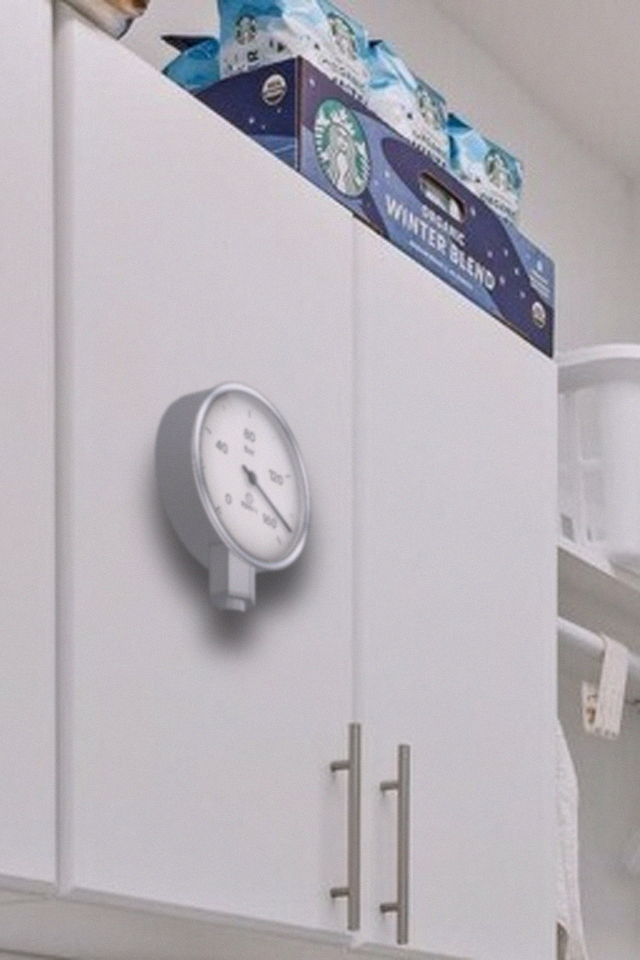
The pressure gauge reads 150 bar
